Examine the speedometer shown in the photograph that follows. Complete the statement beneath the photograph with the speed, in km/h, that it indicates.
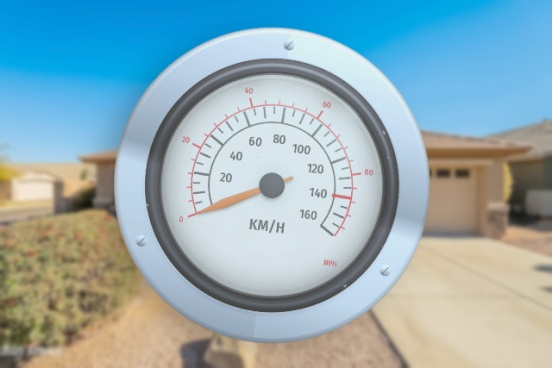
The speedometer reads 0 km/h
